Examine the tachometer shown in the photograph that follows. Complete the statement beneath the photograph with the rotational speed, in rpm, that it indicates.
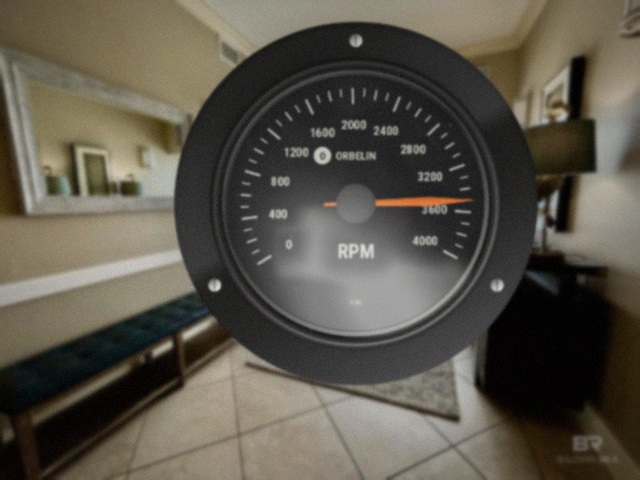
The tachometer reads 3500 rpm
